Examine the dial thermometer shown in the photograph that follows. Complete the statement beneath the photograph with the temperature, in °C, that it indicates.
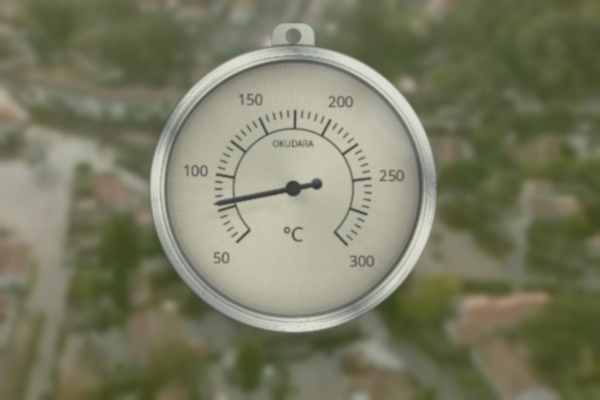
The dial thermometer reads 80 °C
